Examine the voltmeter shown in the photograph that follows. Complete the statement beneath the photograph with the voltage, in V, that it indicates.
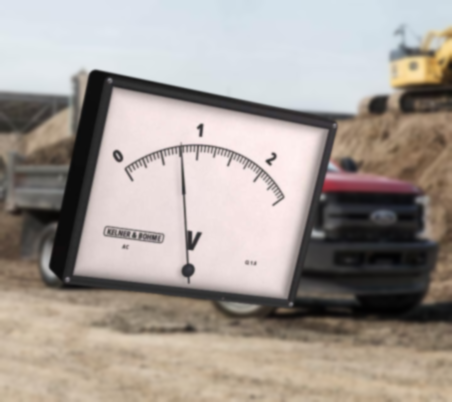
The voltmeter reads 0.75 V
